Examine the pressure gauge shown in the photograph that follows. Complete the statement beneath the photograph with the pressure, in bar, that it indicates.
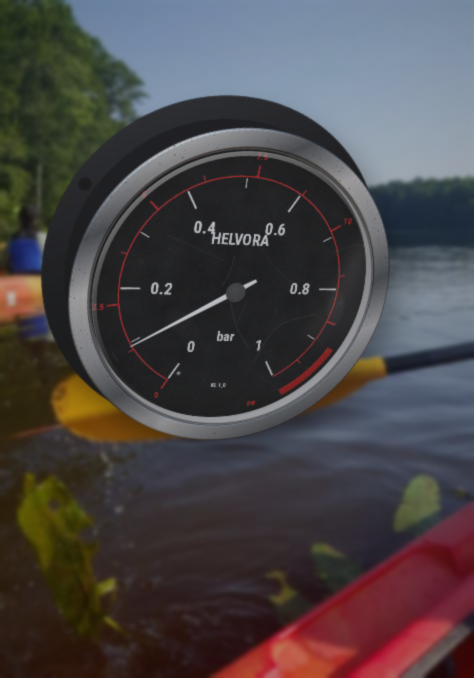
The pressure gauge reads 0.1 bar
